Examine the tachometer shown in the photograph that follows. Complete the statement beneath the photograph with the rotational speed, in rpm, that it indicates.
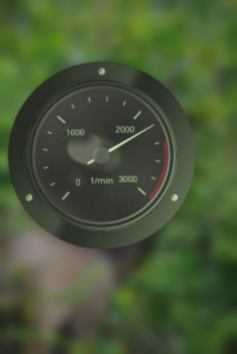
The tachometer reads 2200 rpm
